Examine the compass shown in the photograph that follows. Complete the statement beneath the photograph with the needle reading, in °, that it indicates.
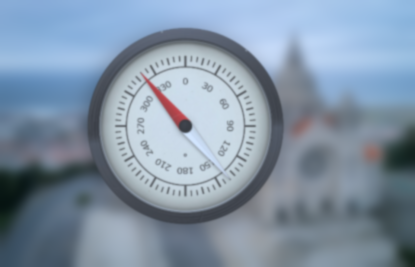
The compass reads 320 °
